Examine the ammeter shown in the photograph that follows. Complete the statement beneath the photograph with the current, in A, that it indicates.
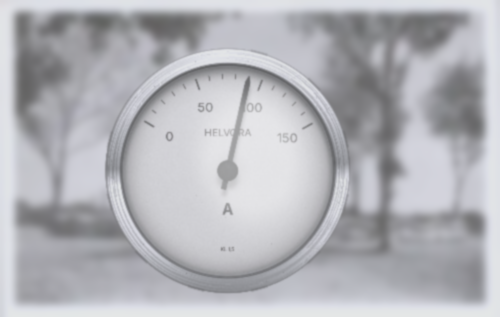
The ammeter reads 90 A
